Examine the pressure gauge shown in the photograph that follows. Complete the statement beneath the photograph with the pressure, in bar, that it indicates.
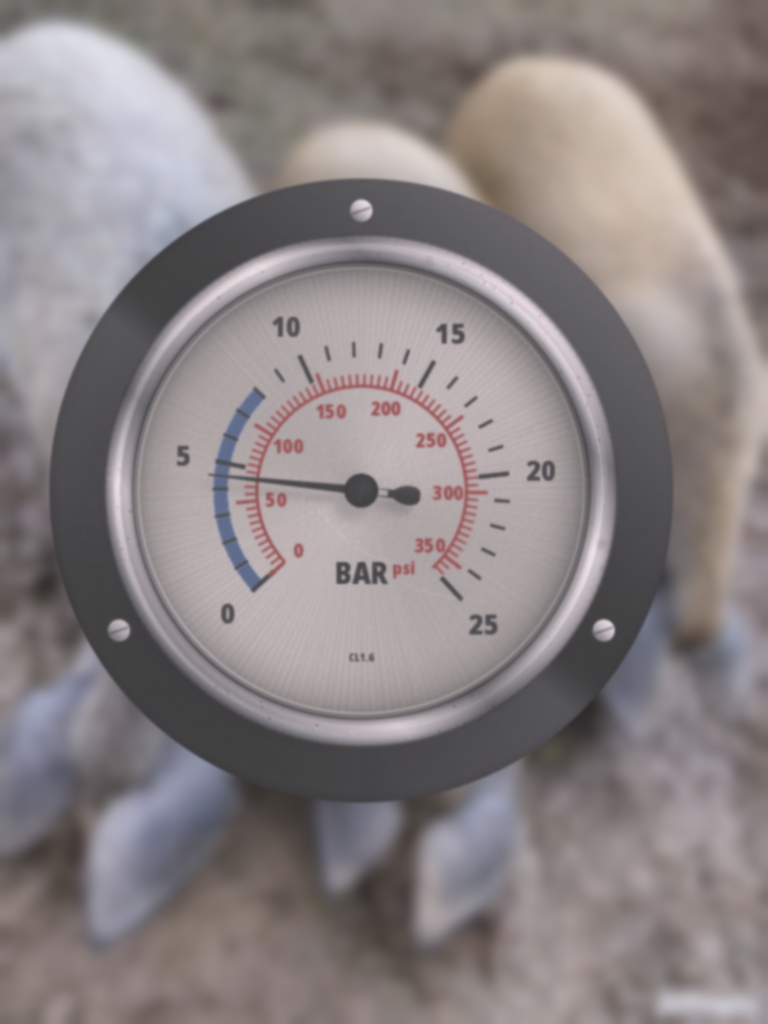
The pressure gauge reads 4.5 bar
